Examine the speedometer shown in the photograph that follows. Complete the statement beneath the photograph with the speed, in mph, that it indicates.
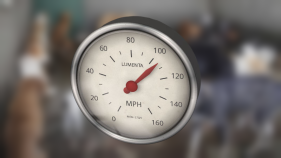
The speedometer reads 105 mph
